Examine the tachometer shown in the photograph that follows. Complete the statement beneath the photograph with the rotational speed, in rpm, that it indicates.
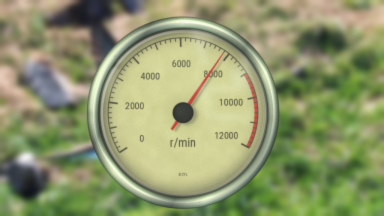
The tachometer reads 7800 rpm
